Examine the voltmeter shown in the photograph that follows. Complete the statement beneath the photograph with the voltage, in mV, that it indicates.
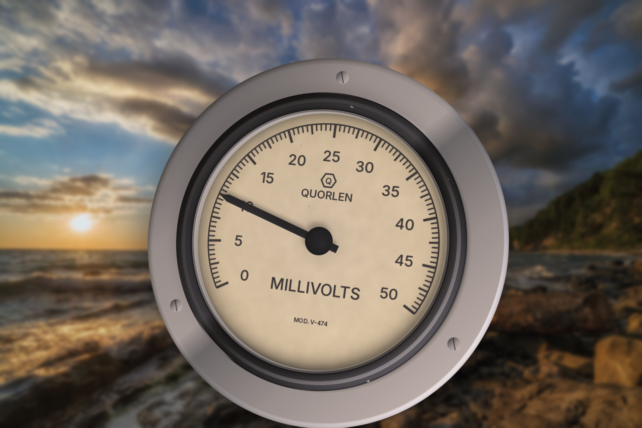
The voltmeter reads 10 mV
